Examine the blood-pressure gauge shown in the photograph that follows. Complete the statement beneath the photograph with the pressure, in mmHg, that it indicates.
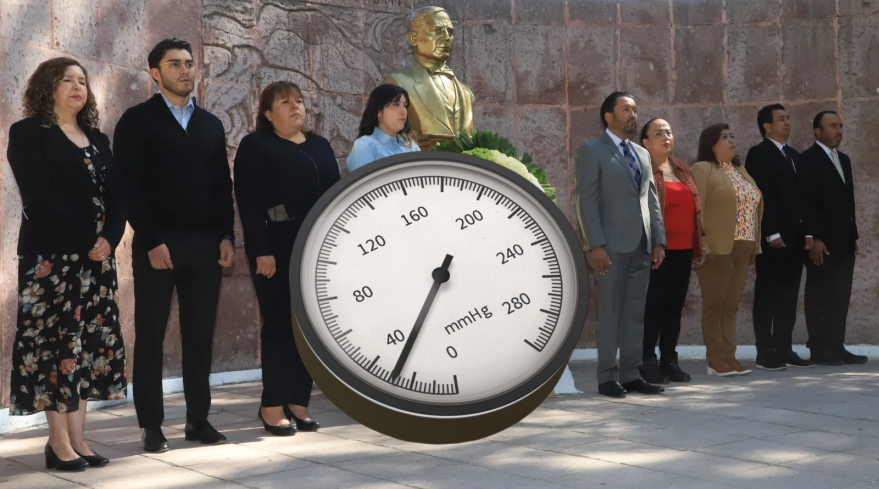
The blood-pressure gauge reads 28 mmHg
